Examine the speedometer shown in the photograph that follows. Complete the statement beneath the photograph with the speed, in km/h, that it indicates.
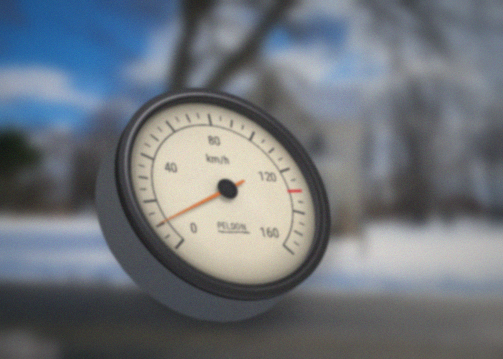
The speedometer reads 10 km/h
